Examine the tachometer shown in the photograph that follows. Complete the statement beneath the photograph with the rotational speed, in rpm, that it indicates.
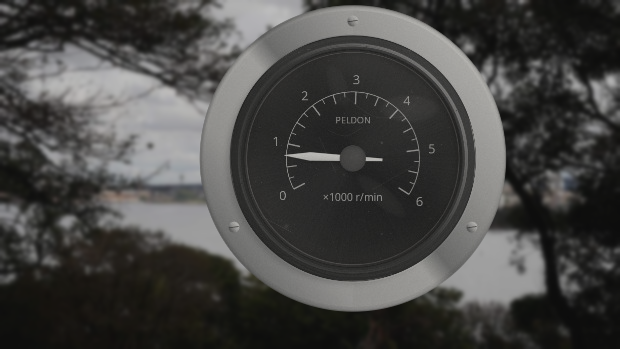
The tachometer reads 750 rpm
